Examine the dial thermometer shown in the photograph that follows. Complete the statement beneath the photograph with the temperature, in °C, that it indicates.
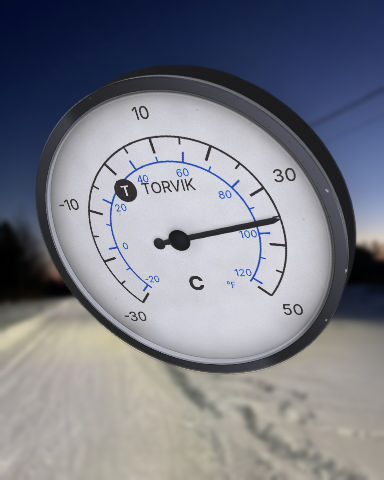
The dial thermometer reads 35 °C
